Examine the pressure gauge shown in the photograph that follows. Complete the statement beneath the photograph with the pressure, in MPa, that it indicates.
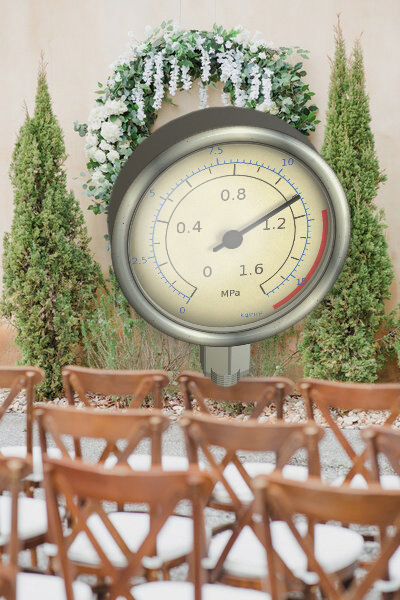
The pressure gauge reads 1.1 MPa
